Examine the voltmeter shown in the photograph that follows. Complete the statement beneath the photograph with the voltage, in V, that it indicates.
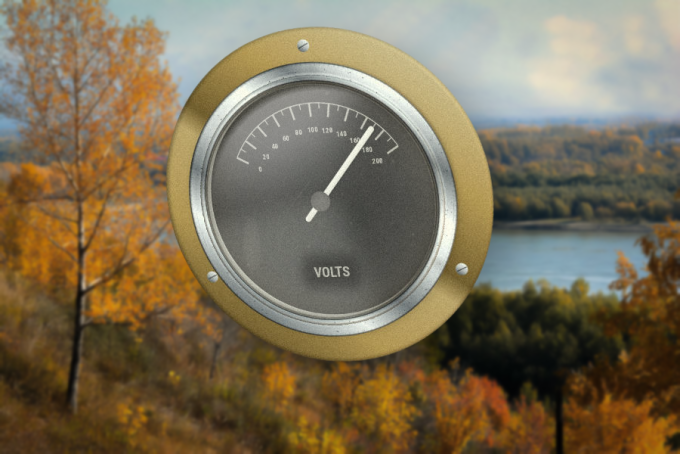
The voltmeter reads 170 V
